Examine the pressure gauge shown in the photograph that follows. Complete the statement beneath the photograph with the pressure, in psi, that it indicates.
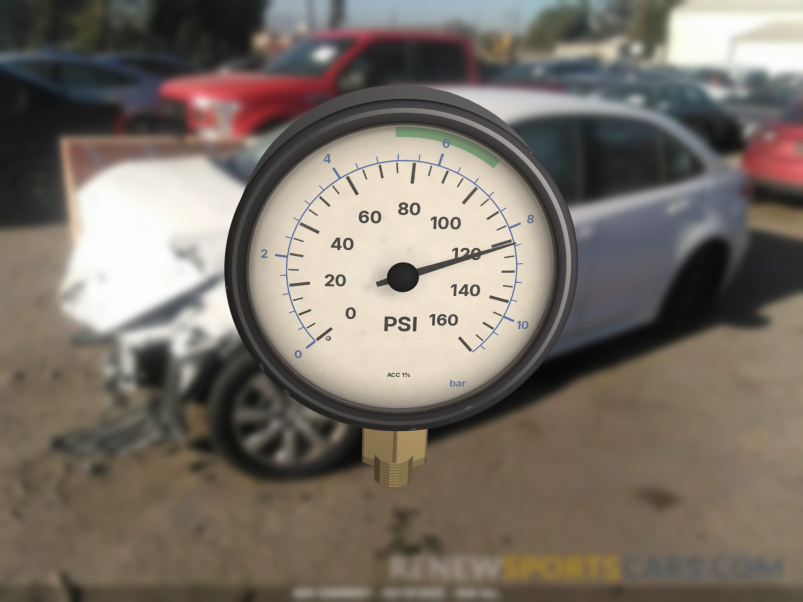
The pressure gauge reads 120 psi
